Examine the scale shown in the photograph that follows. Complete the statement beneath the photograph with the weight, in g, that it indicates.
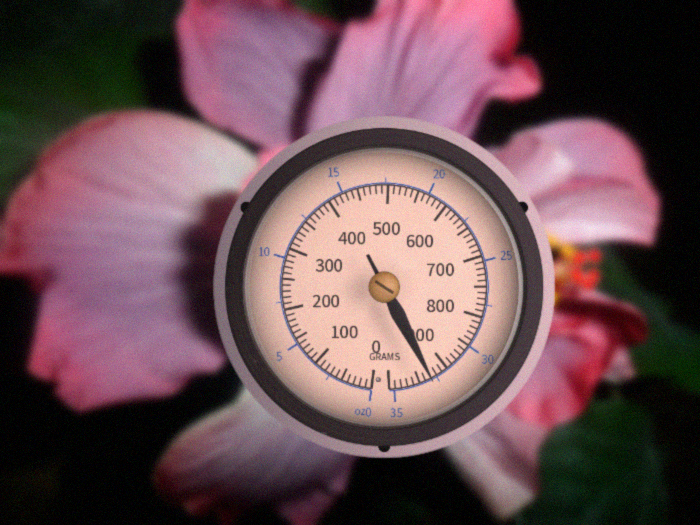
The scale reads 930 g
